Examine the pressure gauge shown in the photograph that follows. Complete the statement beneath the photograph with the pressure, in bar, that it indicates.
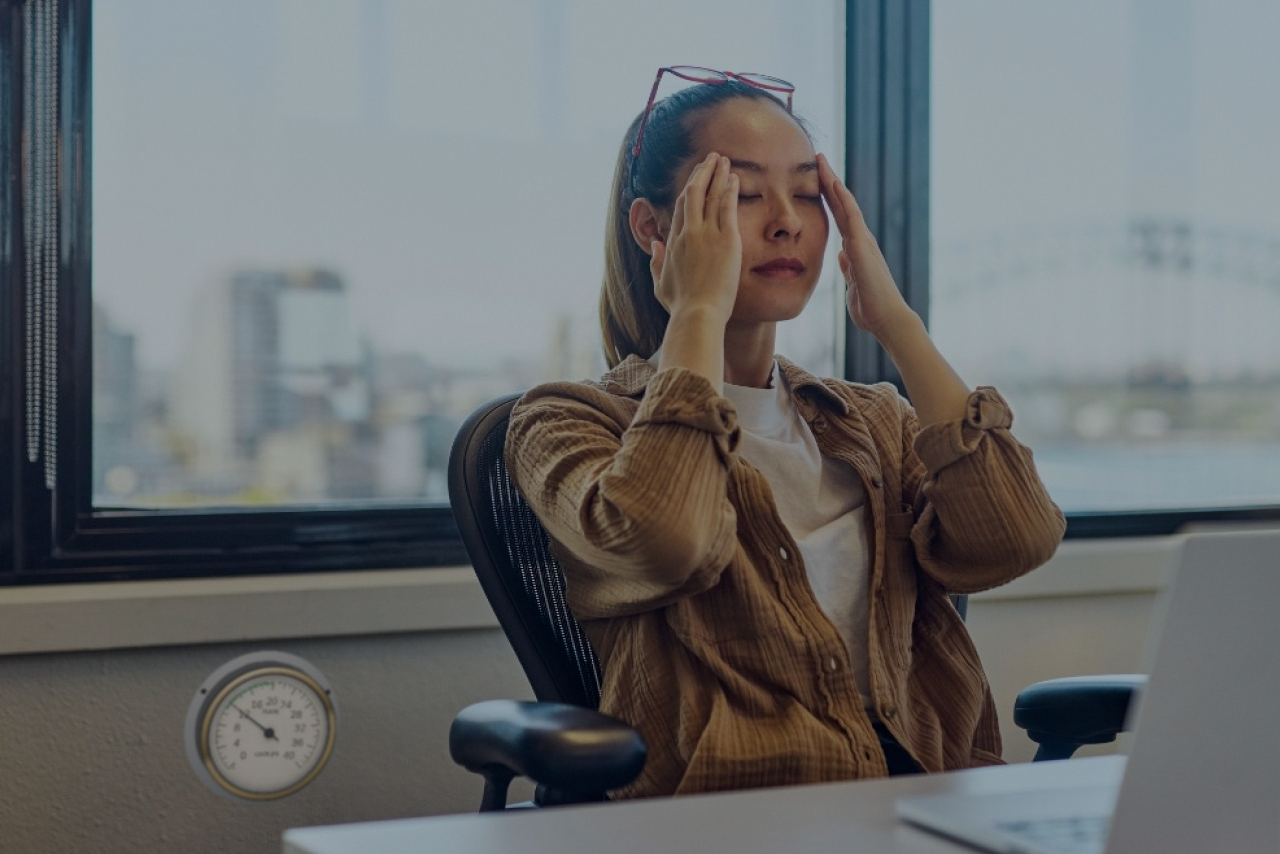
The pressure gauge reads 12 bar
